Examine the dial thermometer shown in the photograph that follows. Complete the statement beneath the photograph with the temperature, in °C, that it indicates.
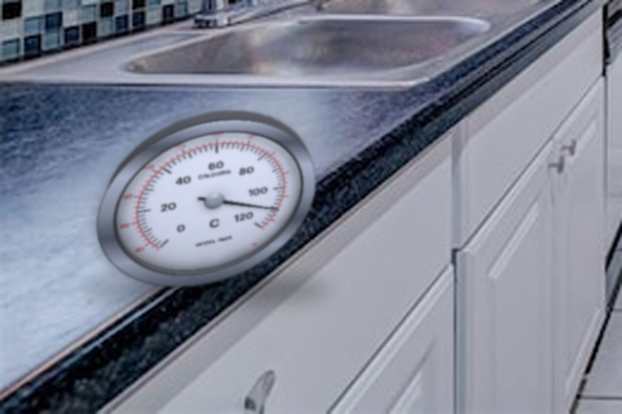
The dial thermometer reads 110 °C
